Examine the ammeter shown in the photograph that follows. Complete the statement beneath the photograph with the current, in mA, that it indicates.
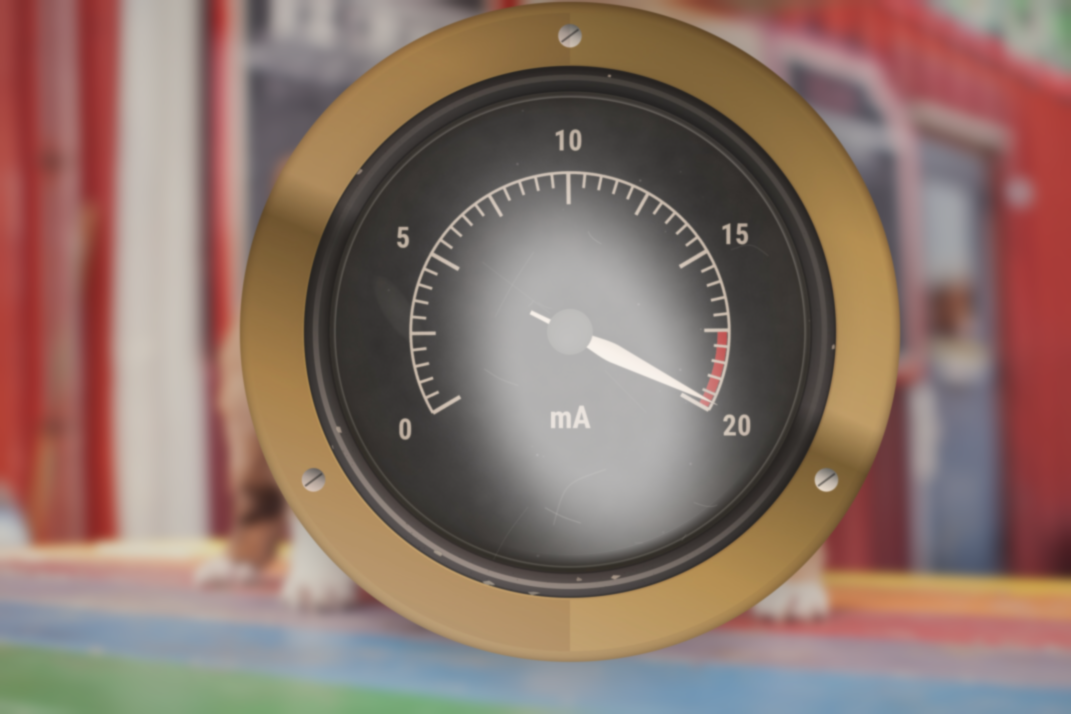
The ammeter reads 19.75 mA
